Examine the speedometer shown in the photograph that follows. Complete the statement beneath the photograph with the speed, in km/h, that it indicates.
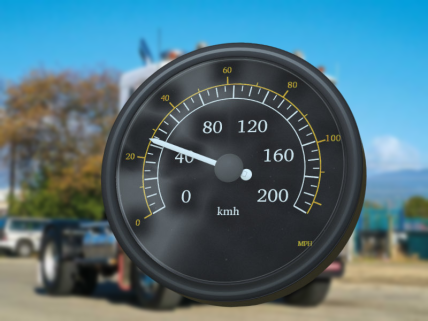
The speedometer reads 42.5 km/h
